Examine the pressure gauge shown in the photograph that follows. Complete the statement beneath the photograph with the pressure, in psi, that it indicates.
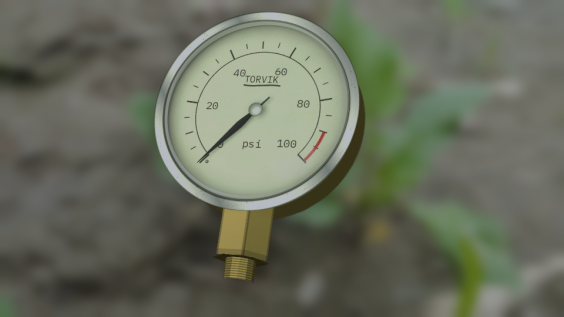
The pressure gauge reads 0 psi
